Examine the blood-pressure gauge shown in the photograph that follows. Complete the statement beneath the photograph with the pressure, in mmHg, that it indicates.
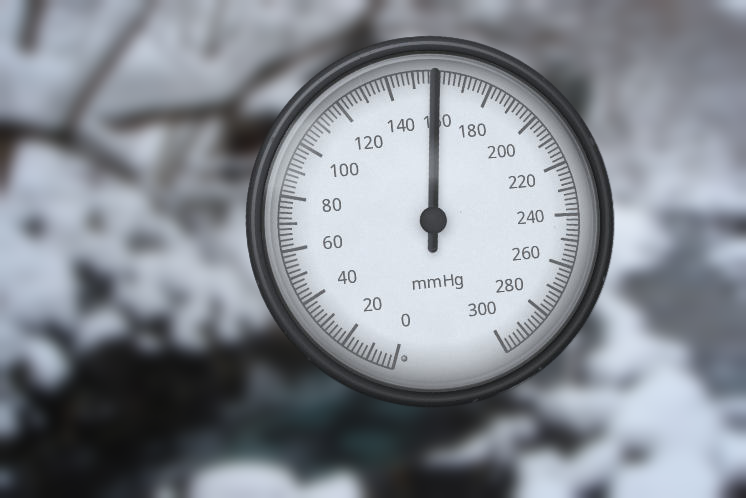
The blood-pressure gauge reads 158 mmHg
